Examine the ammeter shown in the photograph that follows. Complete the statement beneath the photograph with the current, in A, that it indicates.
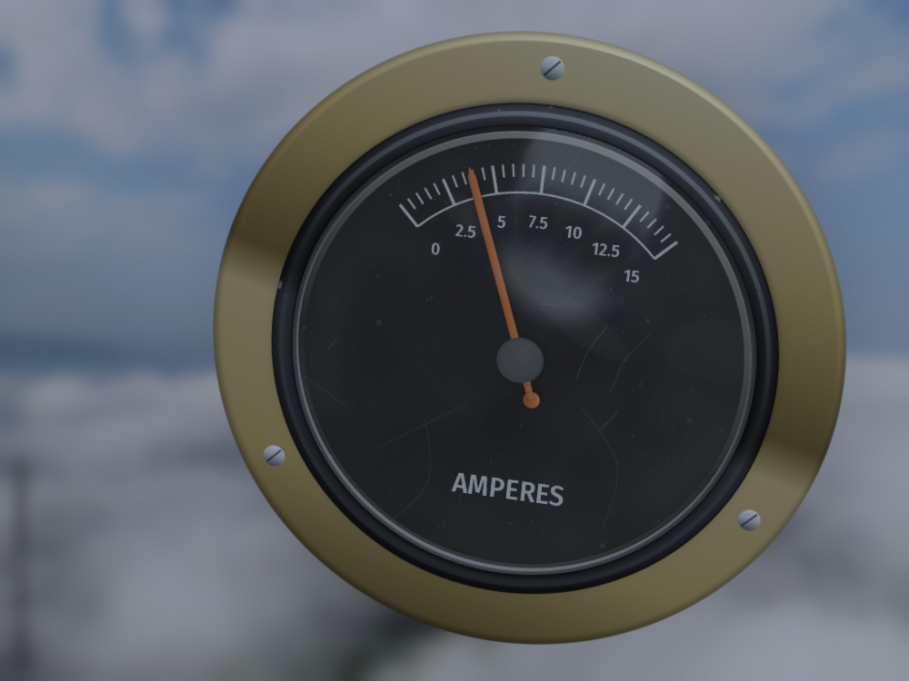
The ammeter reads 4 A
